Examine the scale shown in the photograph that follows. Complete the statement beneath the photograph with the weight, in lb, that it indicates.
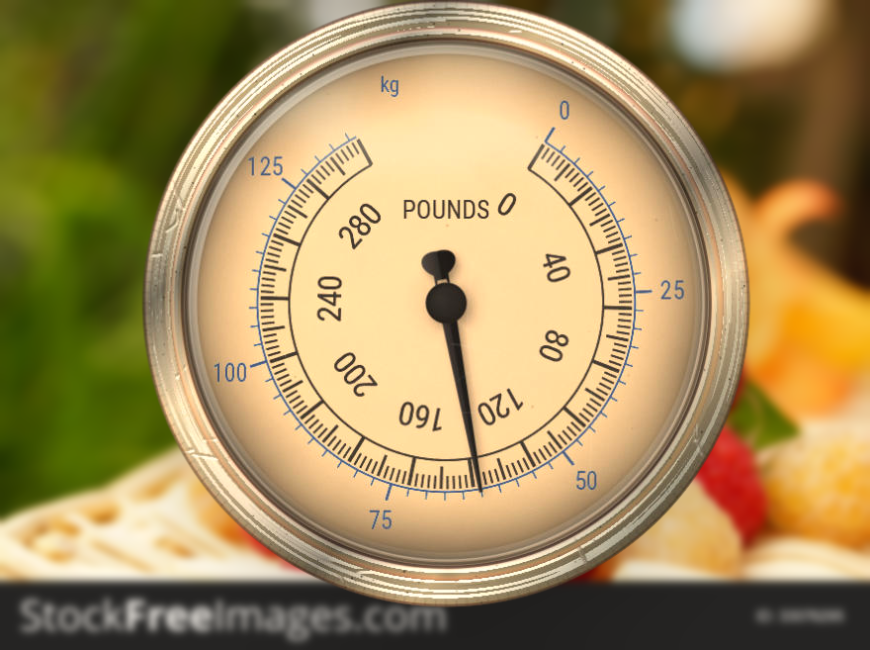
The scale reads 138 lb
